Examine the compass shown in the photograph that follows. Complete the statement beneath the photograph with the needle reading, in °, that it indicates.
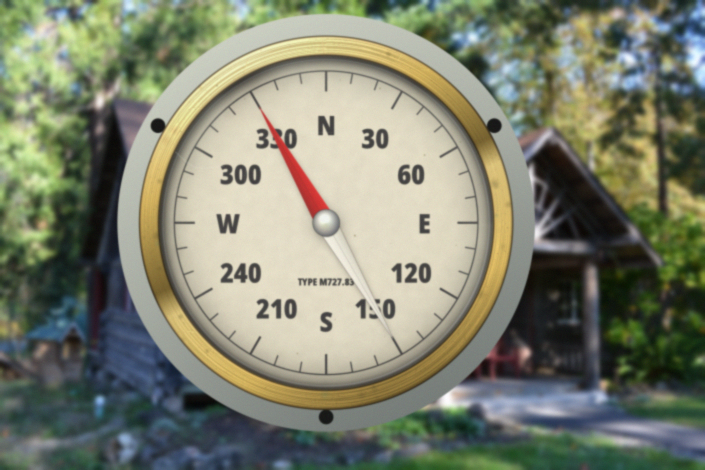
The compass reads 330 °
